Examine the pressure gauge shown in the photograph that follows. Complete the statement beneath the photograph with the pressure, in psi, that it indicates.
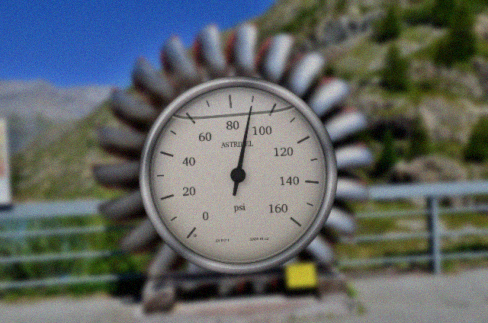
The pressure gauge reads 90 psi
